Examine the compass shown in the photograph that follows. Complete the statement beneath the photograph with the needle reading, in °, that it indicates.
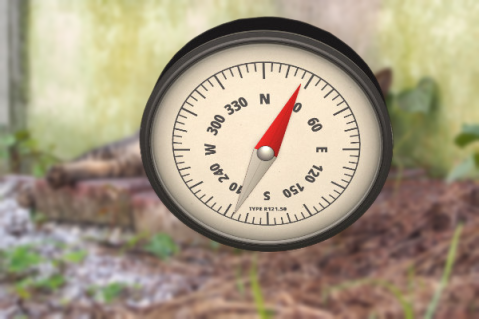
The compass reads 25 °
